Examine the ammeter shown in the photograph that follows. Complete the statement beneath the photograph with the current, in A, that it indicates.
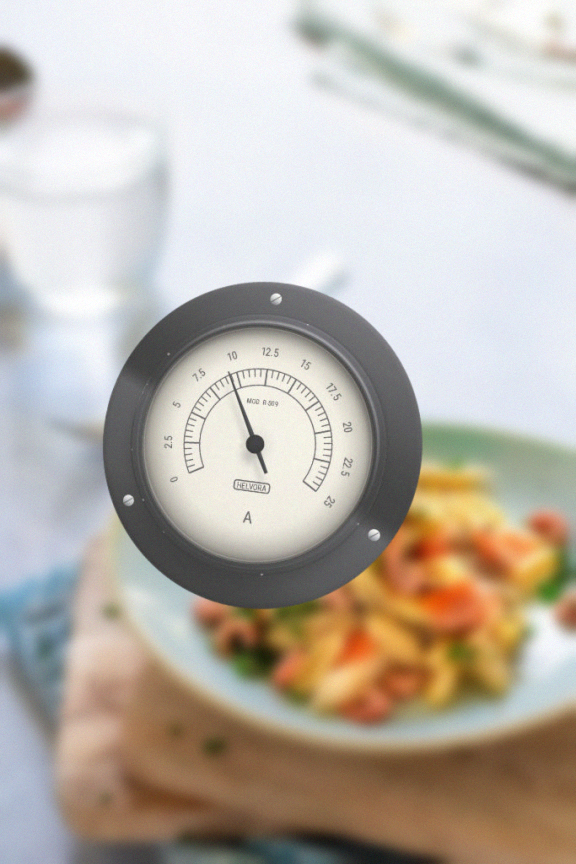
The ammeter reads 9.5 A
